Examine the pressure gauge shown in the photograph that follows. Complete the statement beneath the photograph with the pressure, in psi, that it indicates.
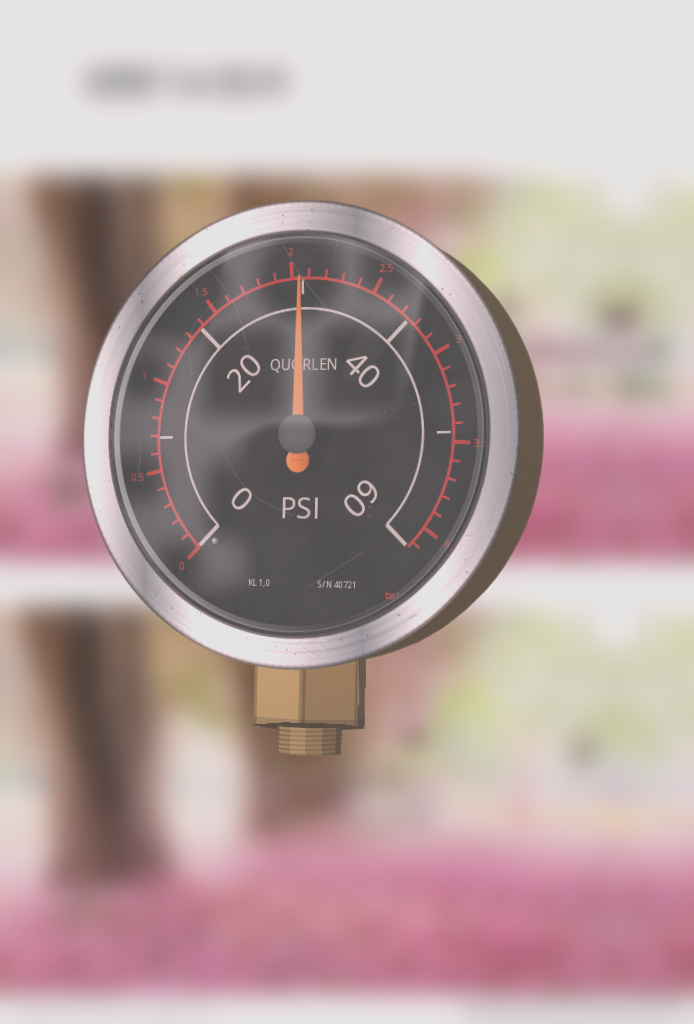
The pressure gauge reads 30 psi
